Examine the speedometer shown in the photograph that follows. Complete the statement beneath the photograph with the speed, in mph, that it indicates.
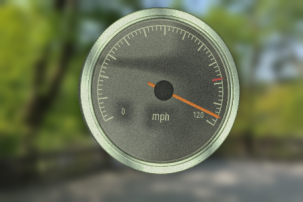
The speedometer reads 116 mph
